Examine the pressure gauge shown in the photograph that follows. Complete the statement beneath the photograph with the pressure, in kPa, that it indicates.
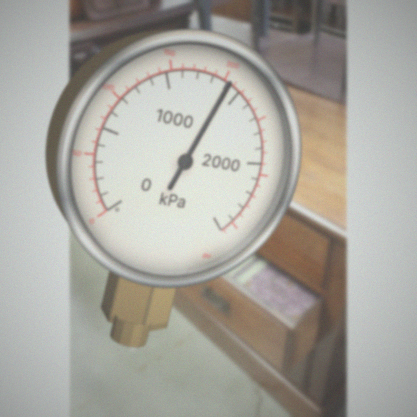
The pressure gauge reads 1400 kPa
